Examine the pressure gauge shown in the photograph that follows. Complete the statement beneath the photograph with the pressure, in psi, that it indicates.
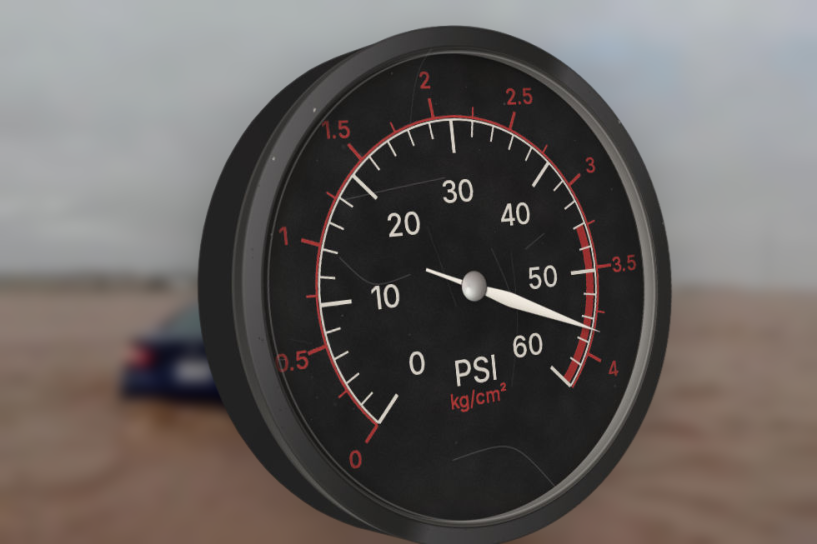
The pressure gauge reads 55 psi
